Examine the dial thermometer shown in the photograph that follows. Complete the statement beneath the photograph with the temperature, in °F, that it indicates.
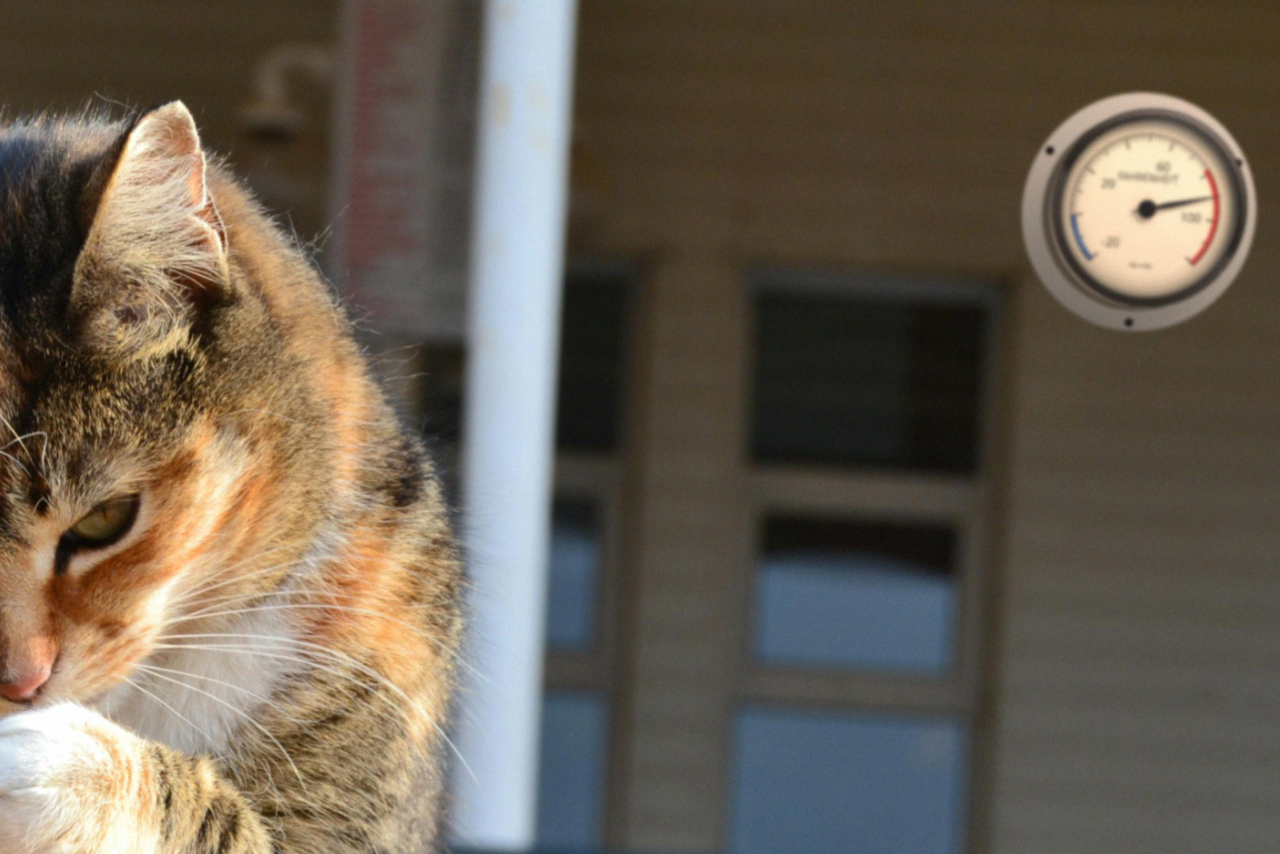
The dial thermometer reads 90 °F
